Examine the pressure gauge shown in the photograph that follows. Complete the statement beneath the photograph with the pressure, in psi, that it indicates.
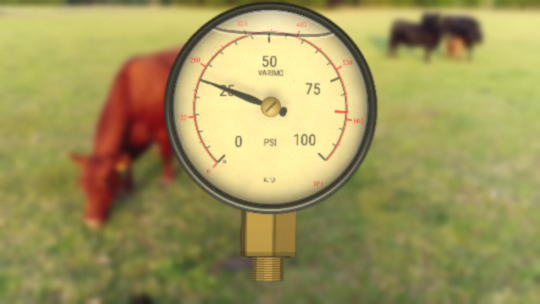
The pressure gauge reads 25 psi
